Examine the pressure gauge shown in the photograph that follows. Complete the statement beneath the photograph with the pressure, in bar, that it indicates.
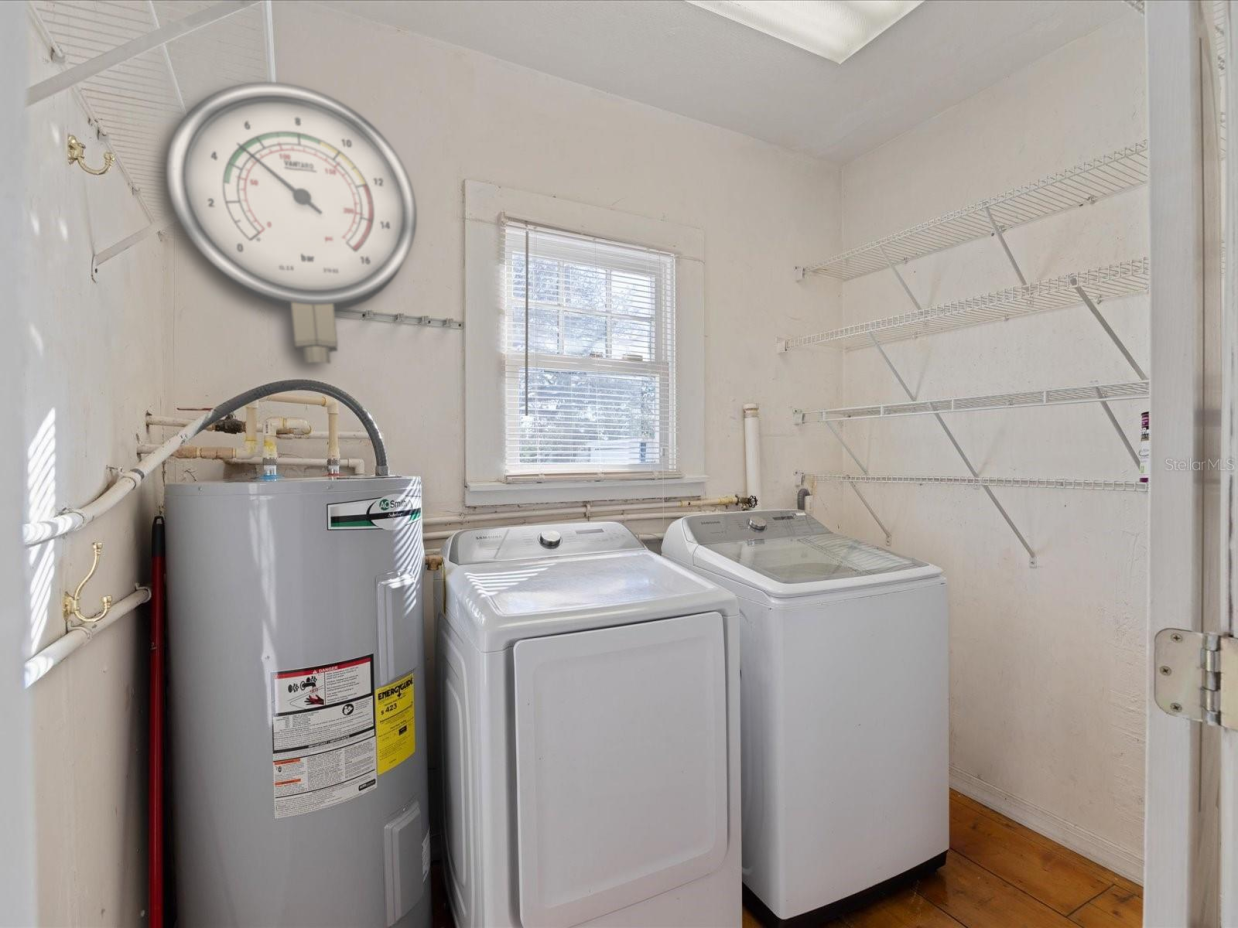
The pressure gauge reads 5 bar
